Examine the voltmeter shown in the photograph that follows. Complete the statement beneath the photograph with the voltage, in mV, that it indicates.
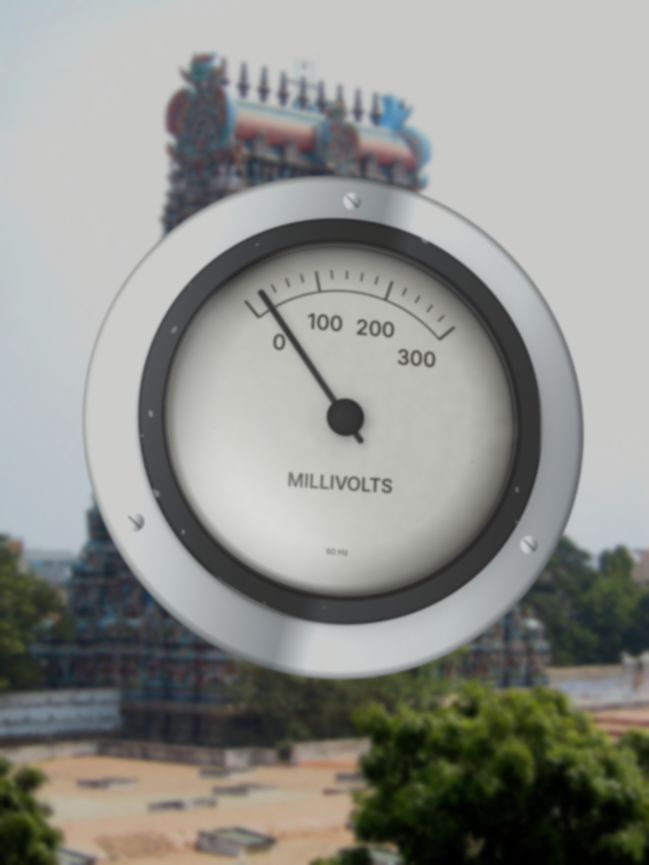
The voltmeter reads 20 mV
